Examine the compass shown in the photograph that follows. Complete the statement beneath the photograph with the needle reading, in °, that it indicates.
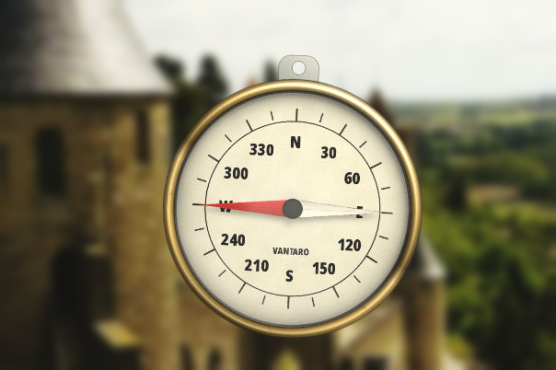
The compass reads 270 °
